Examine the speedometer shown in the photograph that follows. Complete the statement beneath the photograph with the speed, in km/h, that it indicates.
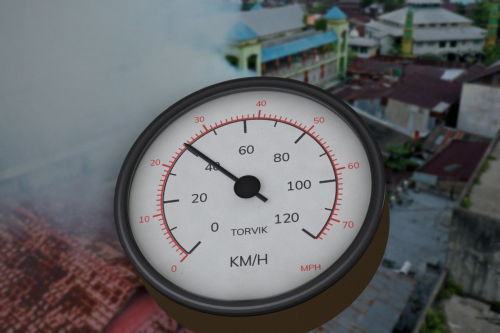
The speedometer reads 40 km/h
